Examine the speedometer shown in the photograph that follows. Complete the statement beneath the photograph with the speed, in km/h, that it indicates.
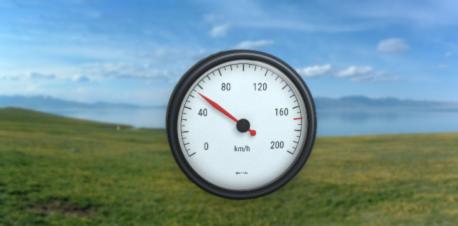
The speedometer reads 55 km/h
